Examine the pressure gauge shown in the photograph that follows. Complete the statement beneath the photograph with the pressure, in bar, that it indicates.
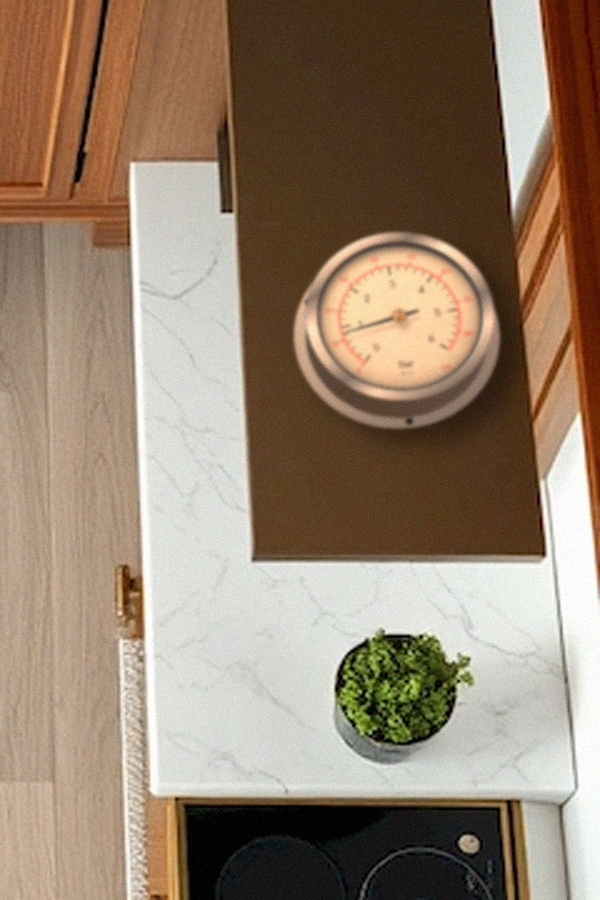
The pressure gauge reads 0.8 bar
